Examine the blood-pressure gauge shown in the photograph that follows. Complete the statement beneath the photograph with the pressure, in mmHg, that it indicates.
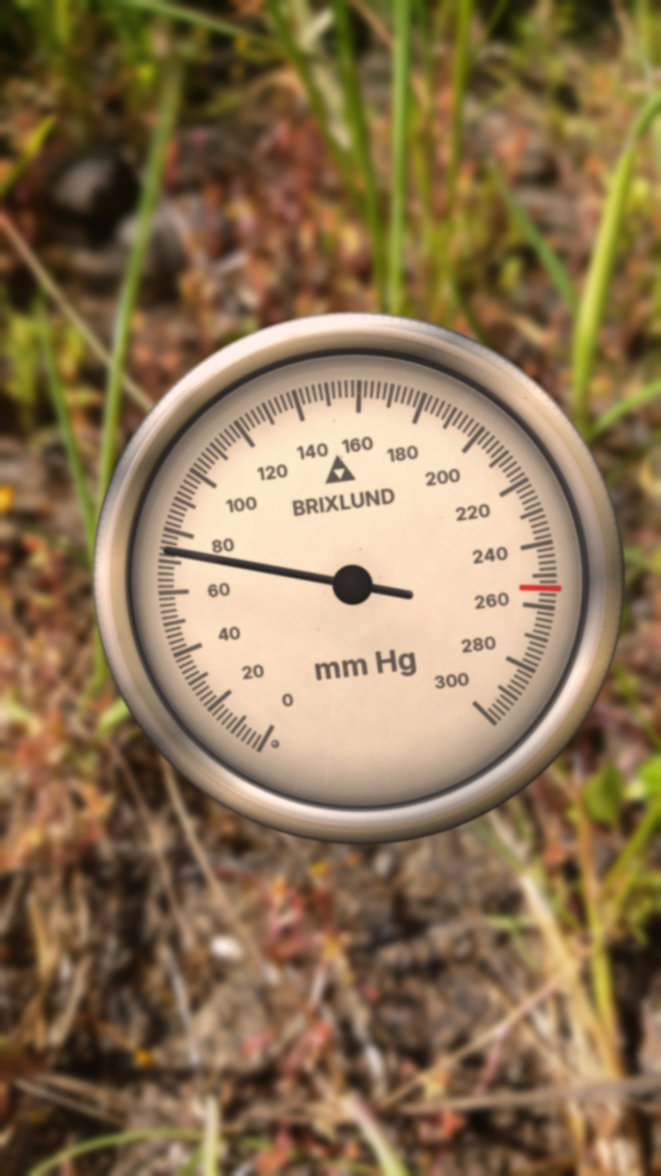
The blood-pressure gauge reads 74 mmHg
